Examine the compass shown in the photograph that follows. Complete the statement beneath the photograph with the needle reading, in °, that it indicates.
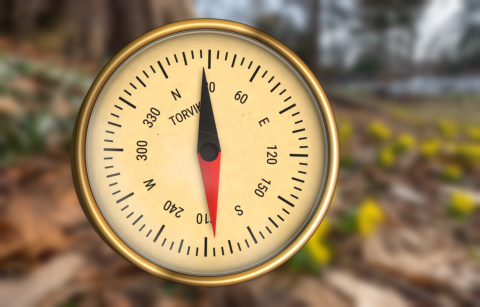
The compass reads 205 °
